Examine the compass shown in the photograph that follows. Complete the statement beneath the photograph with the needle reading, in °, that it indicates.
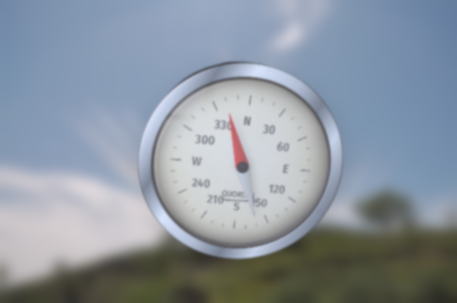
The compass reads 340 °
